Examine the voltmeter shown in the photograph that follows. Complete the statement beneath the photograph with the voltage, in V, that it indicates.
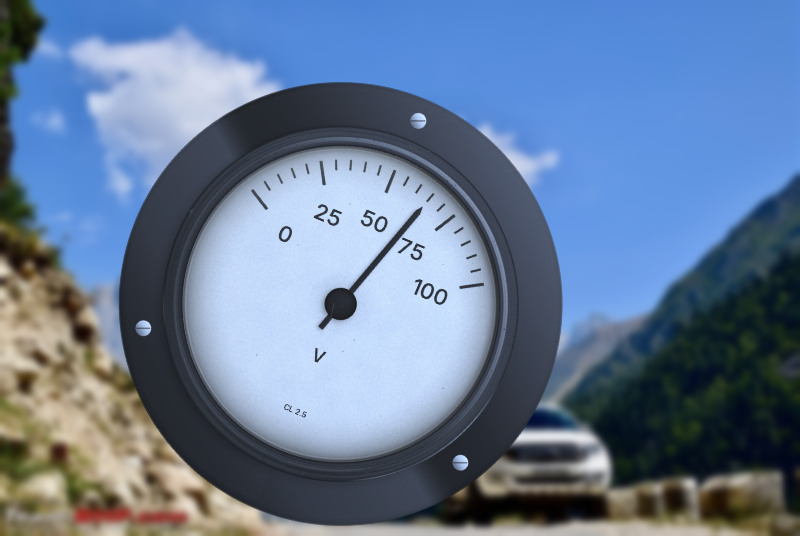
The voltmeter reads 65 V
